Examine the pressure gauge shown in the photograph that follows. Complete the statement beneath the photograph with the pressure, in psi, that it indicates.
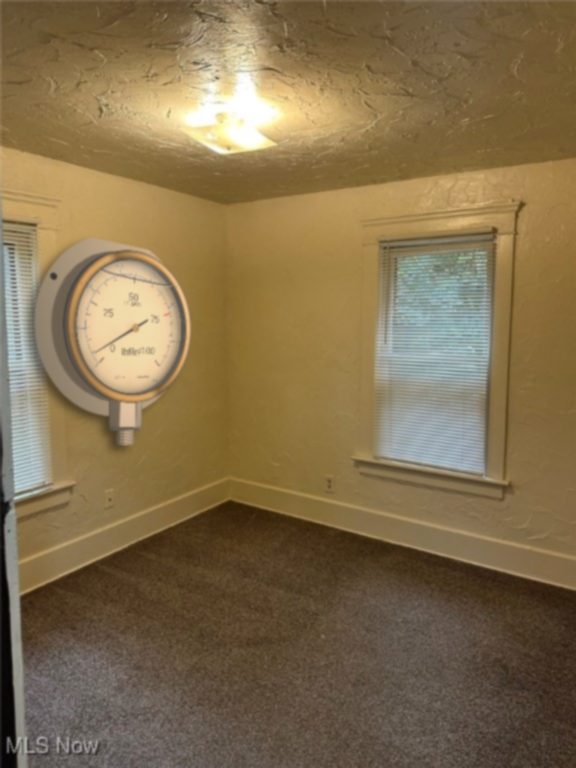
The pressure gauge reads 5 psi
